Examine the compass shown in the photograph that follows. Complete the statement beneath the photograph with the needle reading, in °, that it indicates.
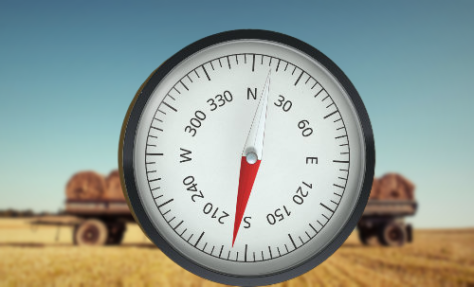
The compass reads 190 °
